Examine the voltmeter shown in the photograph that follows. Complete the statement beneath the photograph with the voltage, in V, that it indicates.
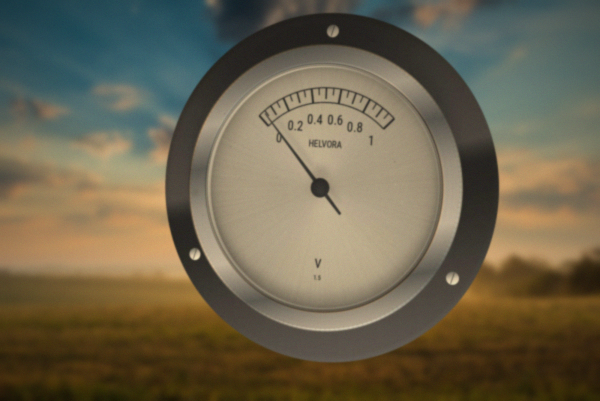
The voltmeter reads 0.05 V
